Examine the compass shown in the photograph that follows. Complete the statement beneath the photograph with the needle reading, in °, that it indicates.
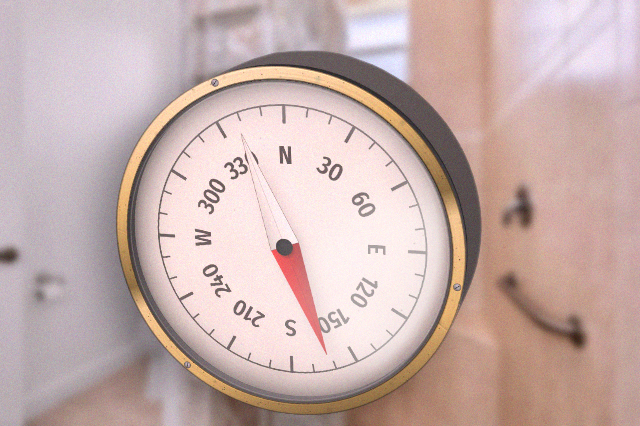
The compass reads 160 °
